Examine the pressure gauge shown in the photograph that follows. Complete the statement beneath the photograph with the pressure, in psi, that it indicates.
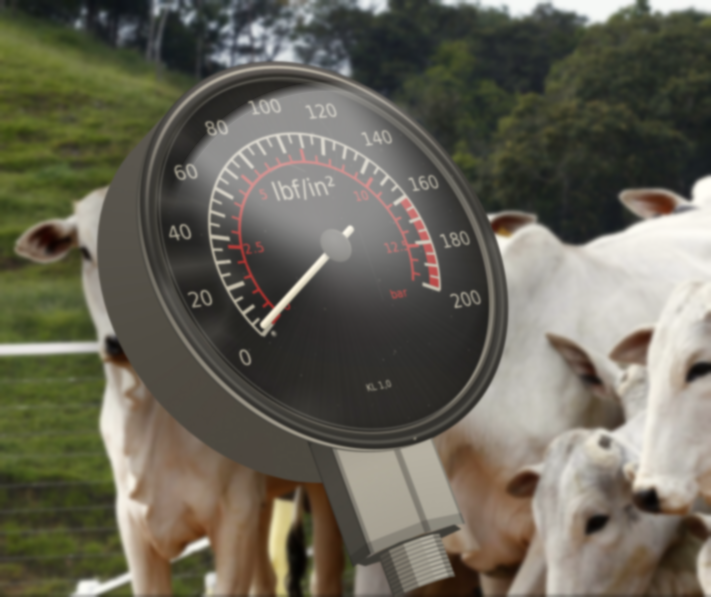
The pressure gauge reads 2.5 psi
